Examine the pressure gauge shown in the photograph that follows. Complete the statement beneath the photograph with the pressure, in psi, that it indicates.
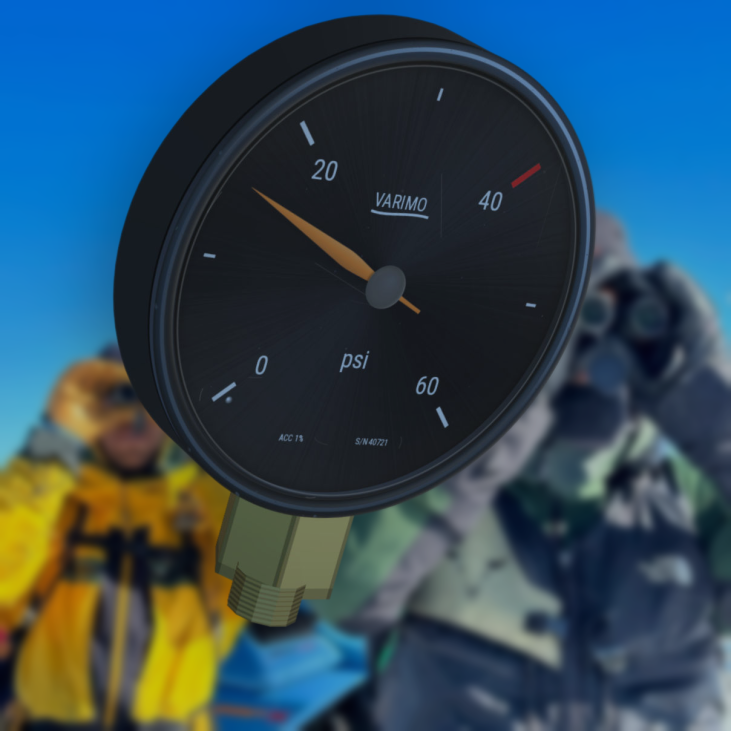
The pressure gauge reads 15 psi
